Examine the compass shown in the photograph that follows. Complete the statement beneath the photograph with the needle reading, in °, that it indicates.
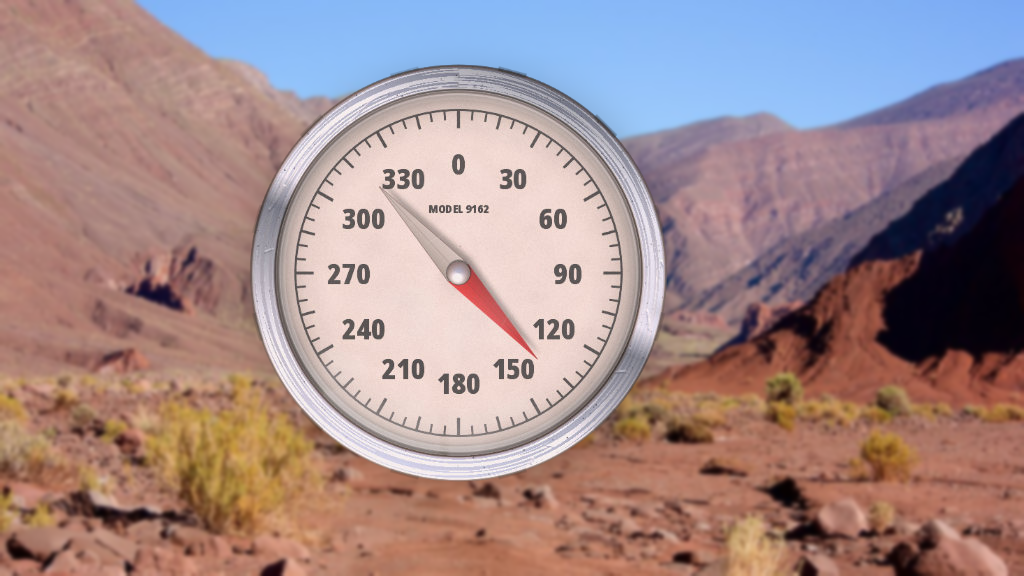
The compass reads 137.5 °
